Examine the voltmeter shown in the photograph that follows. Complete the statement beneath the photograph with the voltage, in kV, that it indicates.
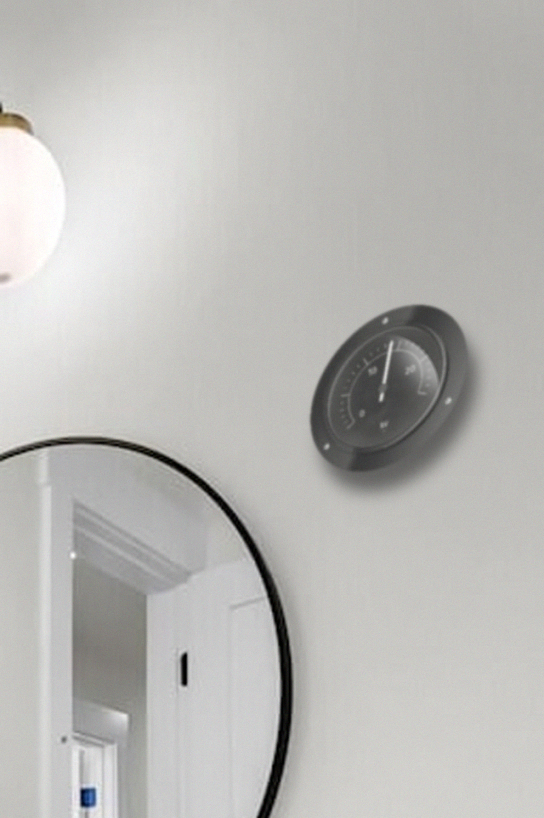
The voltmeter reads 14 kV
